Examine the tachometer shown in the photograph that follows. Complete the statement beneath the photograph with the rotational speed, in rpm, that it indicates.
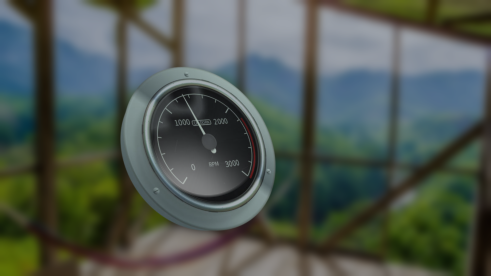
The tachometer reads 1300 rpm
